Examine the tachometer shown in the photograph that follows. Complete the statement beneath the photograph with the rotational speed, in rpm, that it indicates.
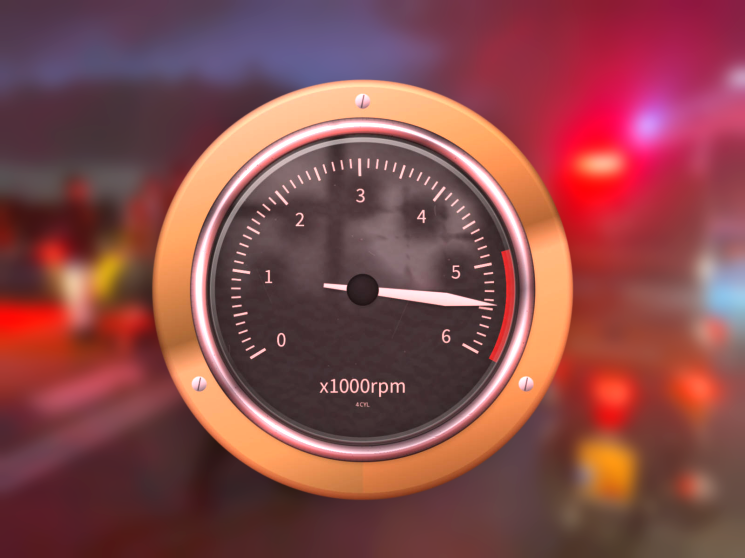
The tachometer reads 5450 rpm
